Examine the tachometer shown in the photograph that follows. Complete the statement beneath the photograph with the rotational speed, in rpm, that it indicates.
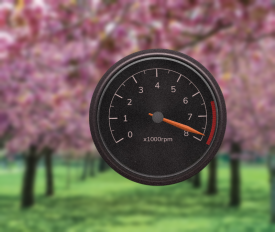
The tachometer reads 7750 rpm
